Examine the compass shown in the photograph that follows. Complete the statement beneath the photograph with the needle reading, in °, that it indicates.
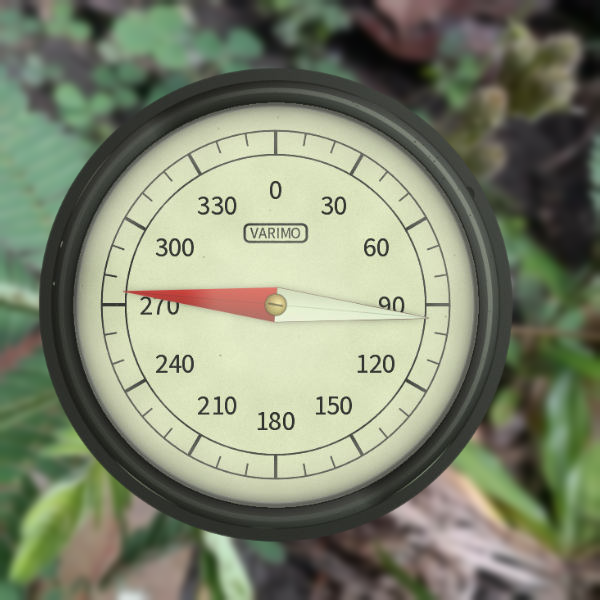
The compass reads 275 °
